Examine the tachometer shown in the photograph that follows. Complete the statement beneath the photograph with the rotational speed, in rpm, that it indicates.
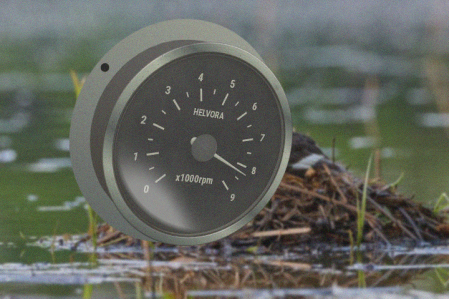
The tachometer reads 8250 rpm
